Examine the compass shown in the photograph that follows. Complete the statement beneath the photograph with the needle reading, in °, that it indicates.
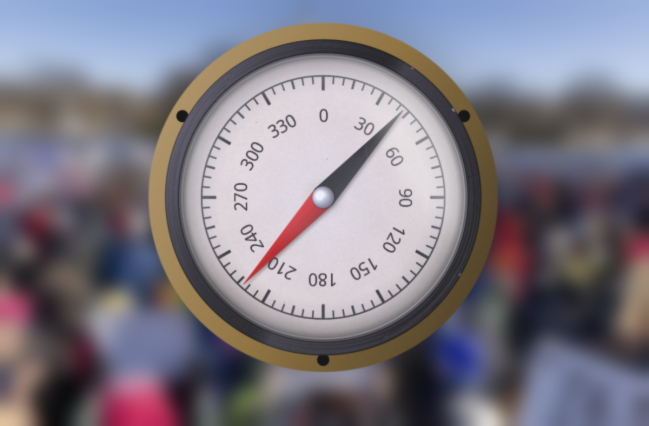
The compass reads 222.5 °
